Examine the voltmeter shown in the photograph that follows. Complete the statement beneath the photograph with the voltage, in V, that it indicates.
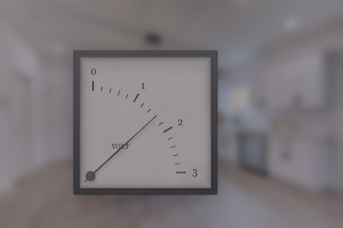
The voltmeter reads 1.6 V
